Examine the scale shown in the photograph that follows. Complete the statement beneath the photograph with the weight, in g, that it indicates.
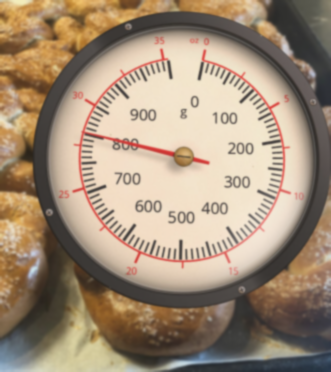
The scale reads 800 g
